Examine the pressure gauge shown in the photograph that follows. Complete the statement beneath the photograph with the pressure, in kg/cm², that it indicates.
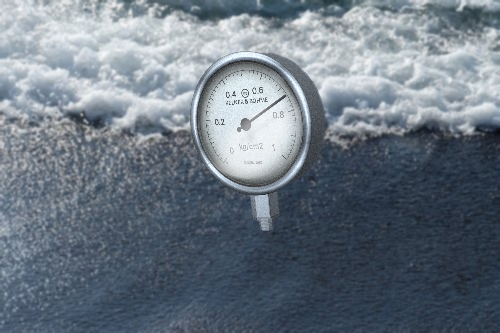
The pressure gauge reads 0.74 kg/cm²
